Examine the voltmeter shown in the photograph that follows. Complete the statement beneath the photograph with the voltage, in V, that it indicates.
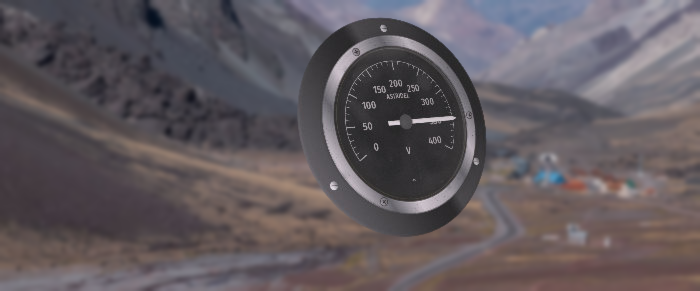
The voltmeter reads 350 V
